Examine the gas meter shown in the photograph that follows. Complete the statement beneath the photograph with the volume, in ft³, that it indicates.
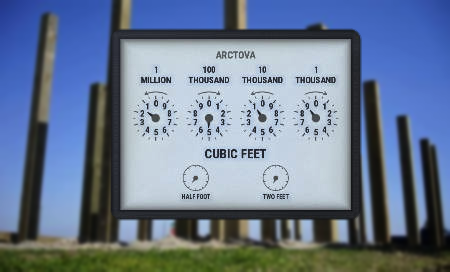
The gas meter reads 150900 ft³
